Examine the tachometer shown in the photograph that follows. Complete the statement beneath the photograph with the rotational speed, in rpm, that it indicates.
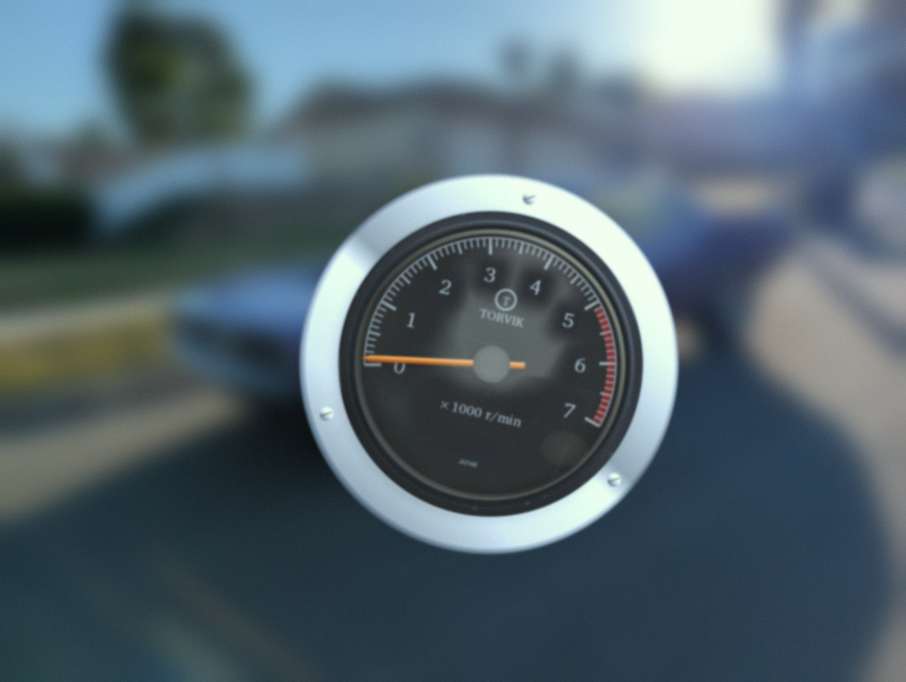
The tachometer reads 100 rpm
